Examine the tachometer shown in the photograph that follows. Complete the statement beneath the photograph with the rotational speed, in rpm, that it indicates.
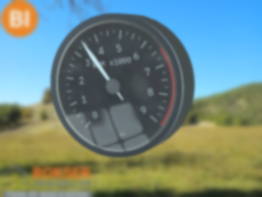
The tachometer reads 3500 rpm
